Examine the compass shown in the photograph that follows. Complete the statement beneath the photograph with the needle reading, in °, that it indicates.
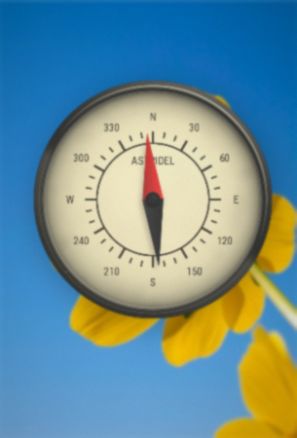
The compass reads 355 °
